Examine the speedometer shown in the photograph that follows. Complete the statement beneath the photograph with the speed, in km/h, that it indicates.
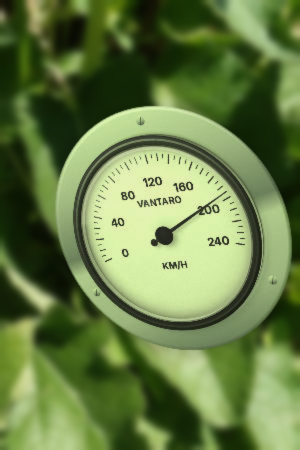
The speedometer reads 195 km/h
